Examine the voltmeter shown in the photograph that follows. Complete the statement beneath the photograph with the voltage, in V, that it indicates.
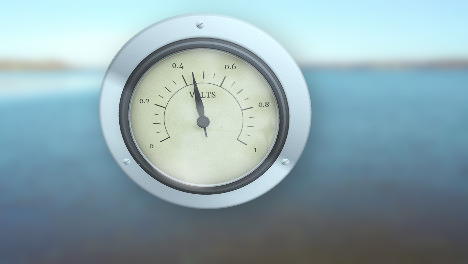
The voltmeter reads 0.45 V
